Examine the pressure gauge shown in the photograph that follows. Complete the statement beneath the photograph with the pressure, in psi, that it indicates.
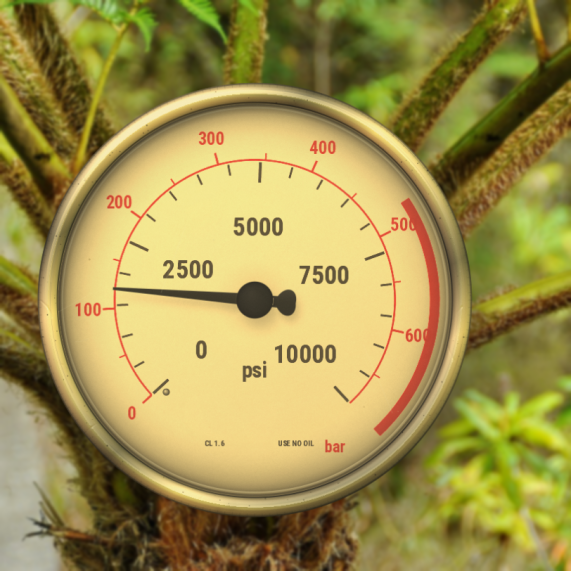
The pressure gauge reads 1750 psi
